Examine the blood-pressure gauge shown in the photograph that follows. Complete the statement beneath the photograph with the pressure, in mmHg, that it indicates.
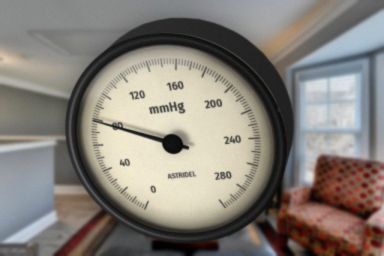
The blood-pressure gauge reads 80 mmHg
